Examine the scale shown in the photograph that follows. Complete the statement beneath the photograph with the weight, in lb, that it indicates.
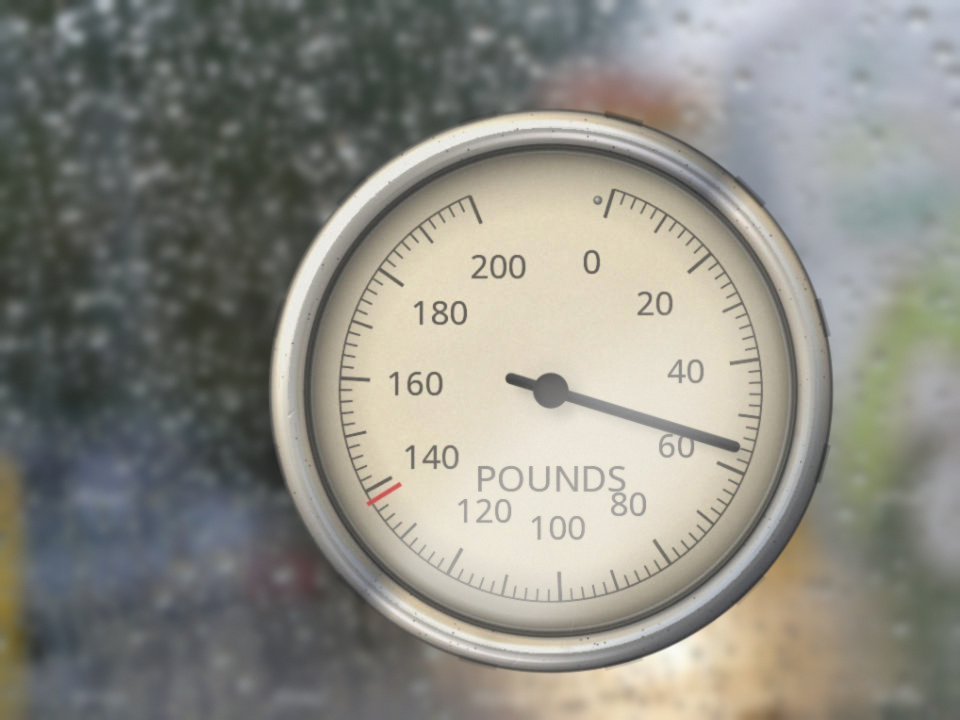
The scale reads 56 lb
